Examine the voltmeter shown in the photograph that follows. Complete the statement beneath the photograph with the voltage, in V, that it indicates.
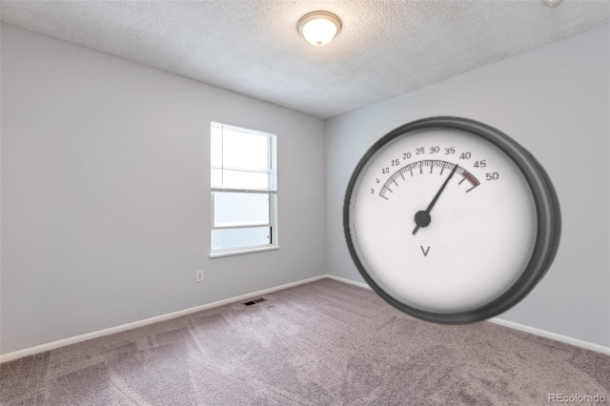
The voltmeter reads 40 V
